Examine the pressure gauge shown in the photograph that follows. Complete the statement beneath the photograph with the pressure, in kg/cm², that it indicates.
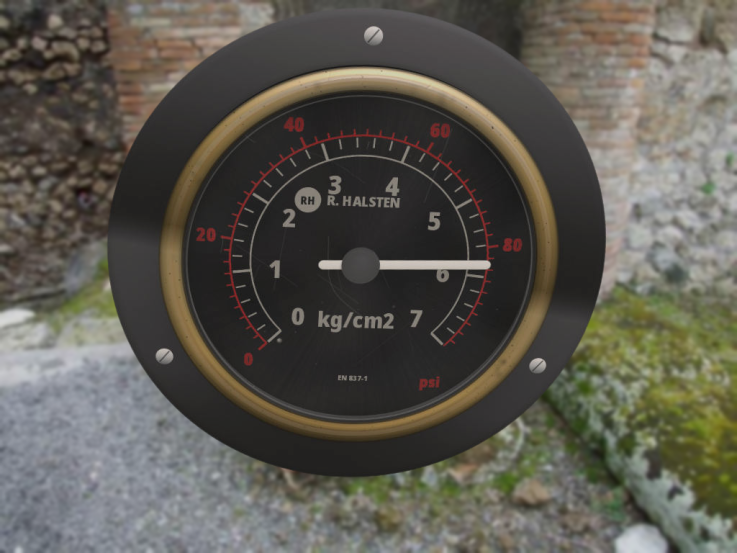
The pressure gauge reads 5.8 kg/cm²
